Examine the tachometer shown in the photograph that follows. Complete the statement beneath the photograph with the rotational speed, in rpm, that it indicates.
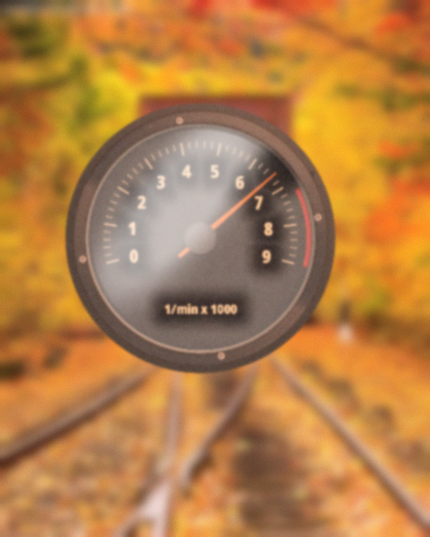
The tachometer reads 6600 rpm
